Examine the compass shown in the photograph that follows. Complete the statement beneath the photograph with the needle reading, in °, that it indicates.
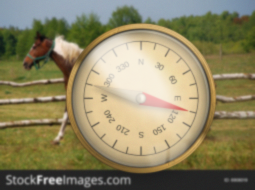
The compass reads 105 °
